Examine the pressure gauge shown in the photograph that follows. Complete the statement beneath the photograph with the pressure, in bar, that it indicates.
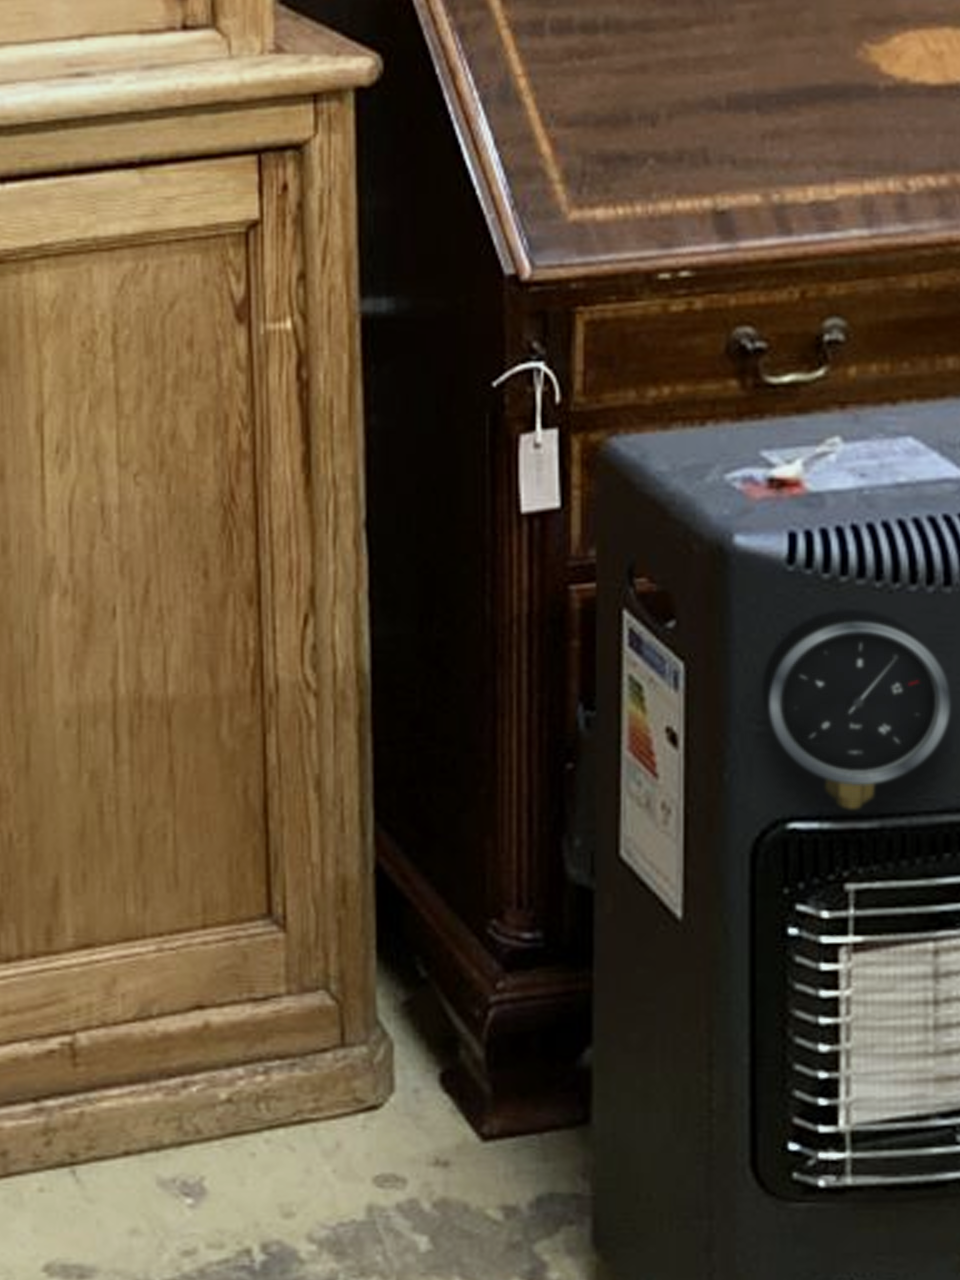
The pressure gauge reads 10 bar
